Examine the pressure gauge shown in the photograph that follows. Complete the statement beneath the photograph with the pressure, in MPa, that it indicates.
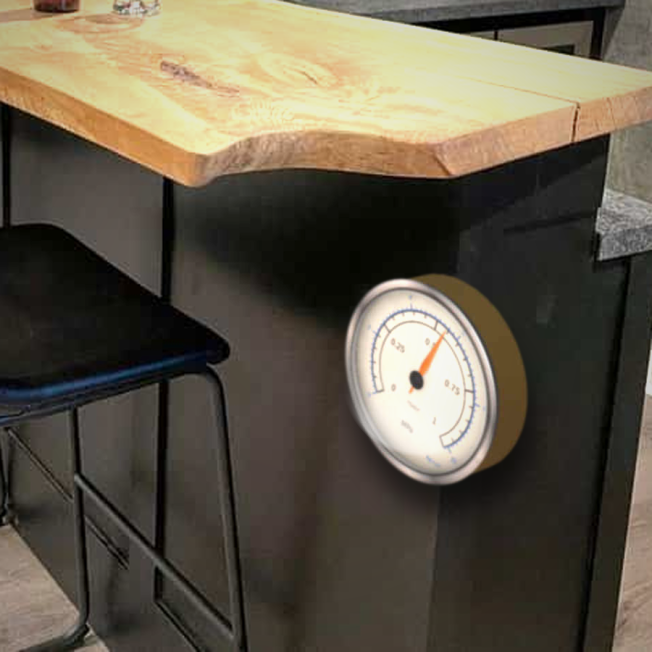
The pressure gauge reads 0.55 MPa
